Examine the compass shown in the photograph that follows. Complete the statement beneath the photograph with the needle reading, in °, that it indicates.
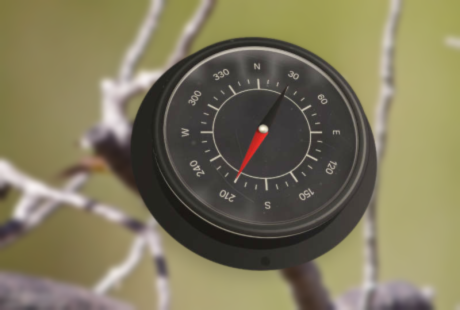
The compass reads 210 °
